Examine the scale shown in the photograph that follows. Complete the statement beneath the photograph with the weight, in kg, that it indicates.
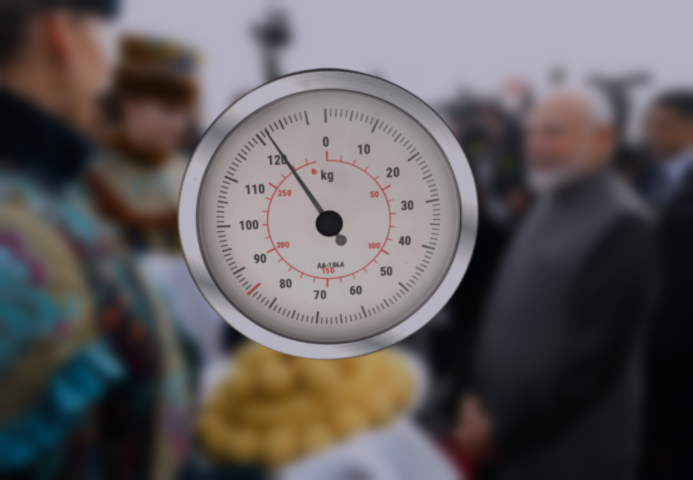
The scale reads 122 kg
